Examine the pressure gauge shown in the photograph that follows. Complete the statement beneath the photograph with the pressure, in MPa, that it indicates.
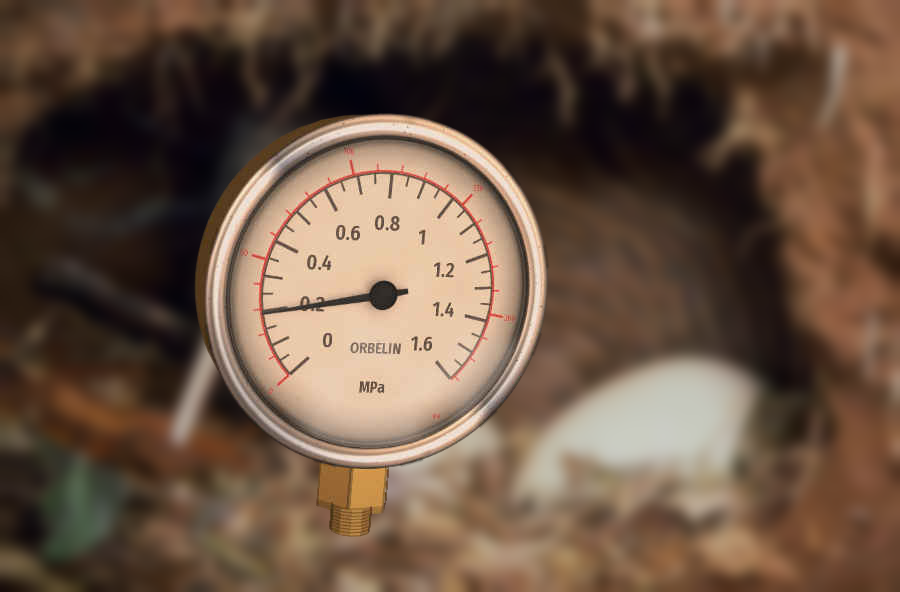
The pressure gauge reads 0.2 MPa
